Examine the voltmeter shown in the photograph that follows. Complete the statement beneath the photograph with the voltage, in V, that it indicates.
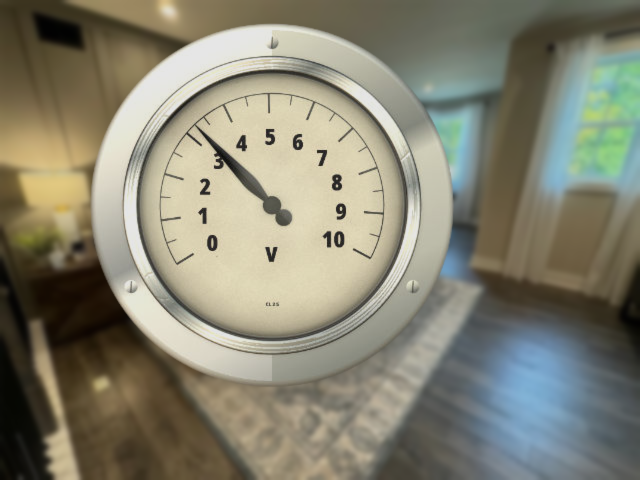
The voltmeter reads 3.25 V
